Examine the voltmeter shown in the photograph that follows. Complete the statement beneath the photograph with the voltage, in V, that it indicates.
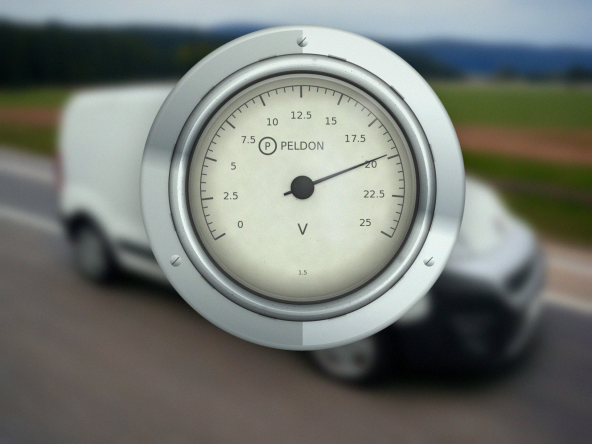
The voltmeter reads 19.75 V
